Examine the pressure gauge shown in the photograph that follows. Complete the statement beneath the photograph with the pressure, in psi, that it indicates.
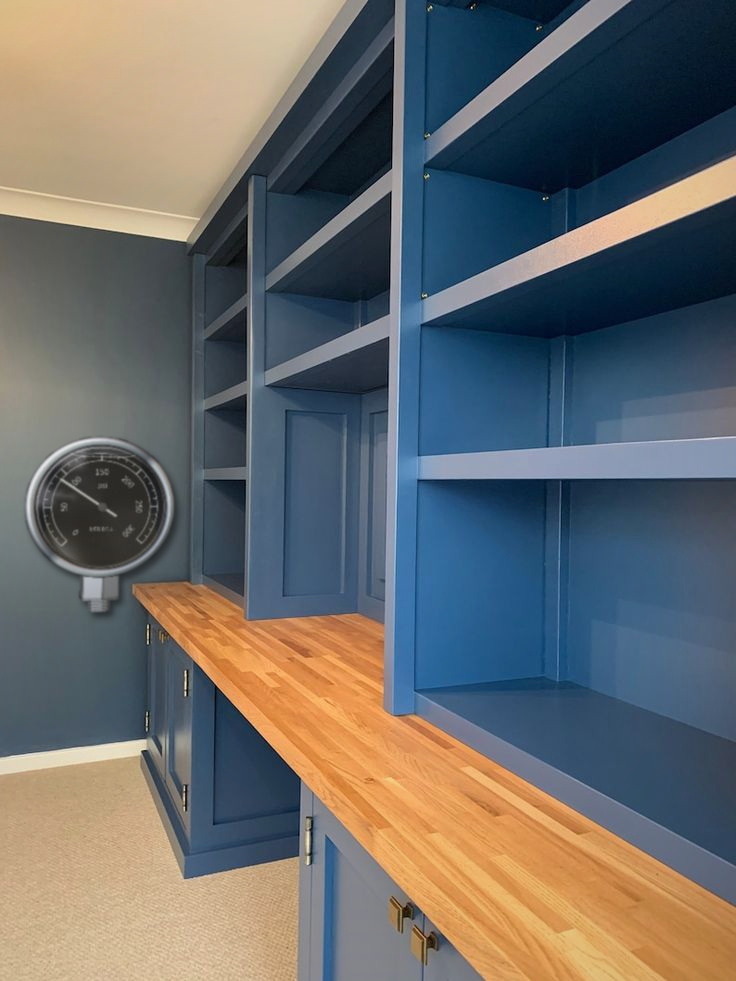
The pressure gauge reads 90 psi
